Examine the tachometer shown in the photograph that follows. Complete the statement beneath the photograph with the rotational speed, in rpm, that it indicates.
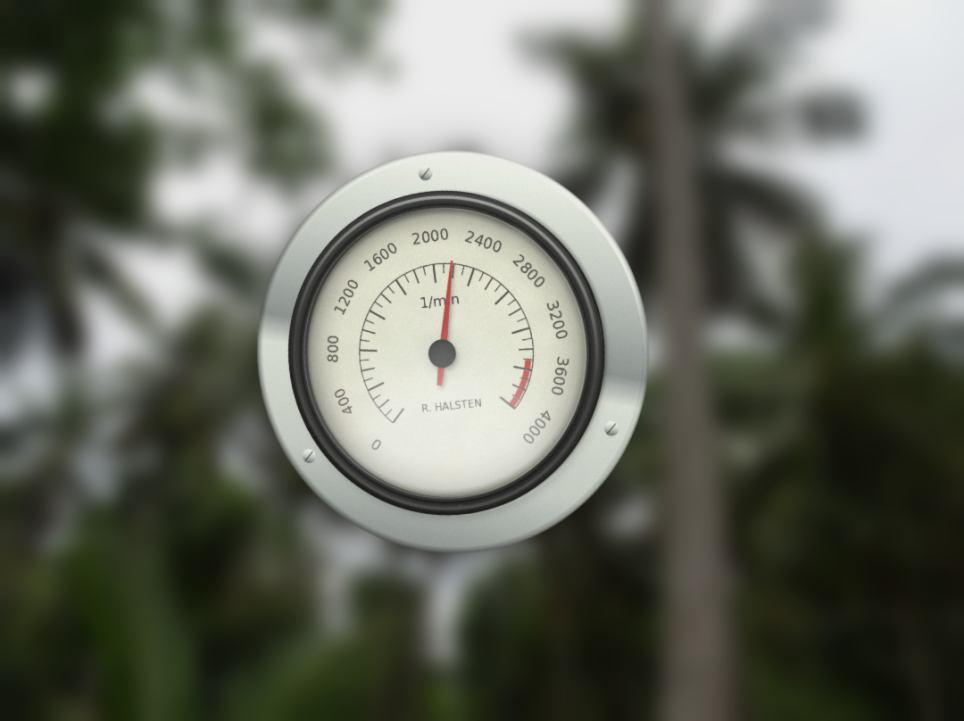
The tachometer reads 2200 rpm
